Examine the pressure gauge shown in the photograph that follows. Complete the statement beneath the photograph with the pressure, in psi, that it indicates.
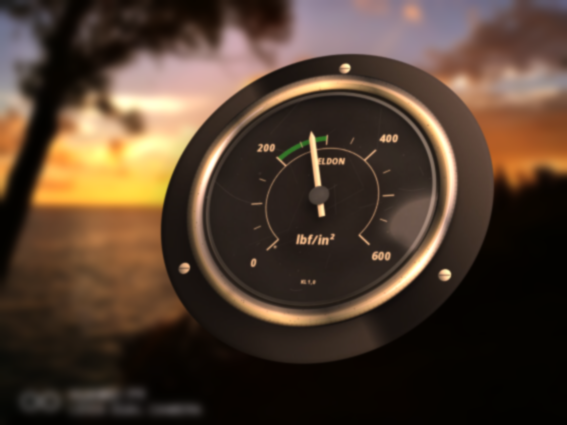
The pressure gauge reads 275 psi
